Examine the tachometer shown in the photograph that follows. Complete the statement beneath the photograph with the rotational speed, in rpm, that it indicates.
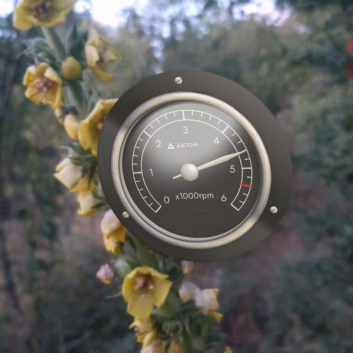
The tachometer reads 4600 rpm
